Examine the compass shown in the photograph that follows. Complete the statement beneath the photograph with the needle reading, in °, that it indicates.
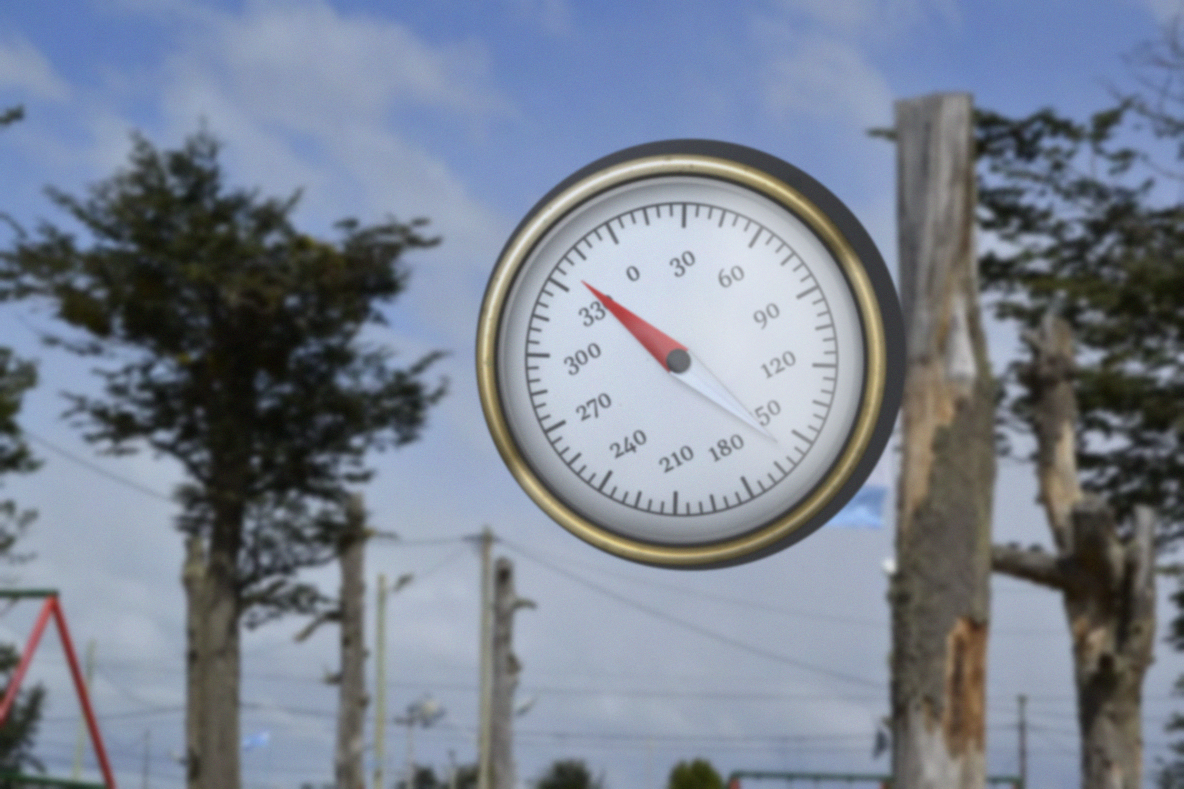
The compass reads 337.5 °
